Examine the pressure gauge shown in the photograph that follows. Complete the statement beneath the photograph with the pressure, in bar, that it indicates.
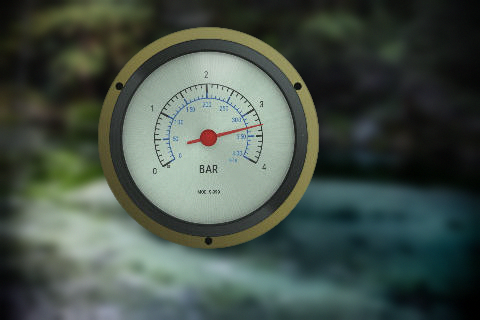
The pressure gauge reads 3.3 bar
